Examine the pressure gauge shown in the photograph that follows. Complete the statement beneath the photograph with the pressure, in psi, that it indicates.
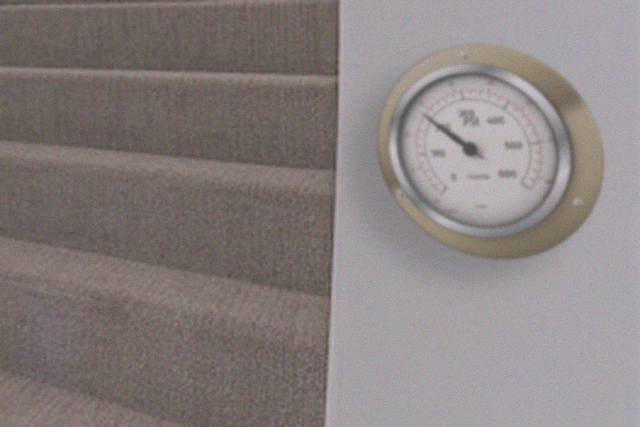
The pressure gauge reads 200 psi
